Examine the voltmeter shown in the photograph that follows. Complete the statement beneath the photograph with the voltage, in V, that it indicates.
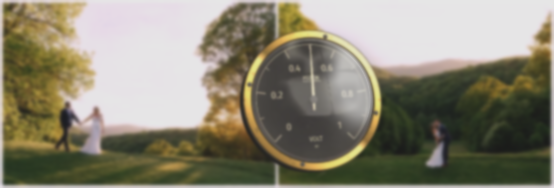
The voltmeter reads 0.5 V
